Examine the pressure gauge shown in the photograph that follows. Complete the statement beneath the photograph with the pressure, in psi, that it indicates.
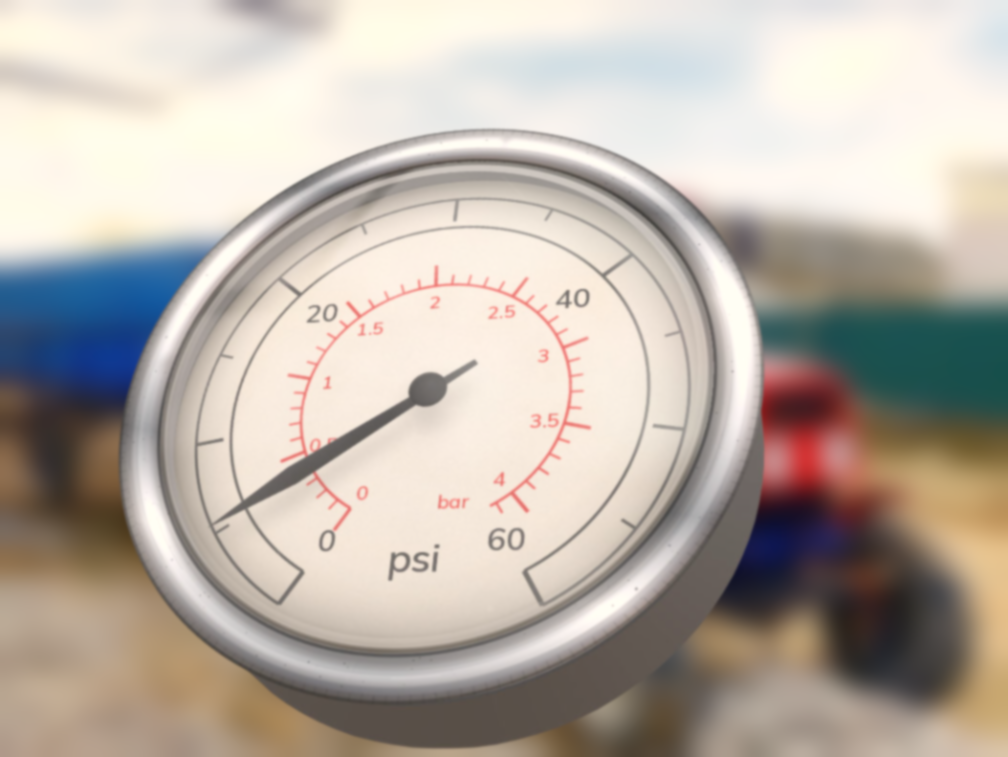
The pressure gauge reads 5 psi
